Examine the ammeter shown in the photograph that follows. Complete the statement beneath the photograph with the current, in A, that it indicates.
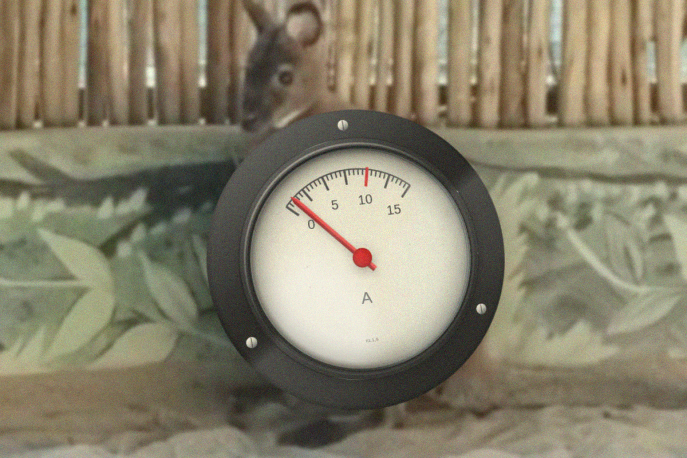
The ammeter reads 1 A
